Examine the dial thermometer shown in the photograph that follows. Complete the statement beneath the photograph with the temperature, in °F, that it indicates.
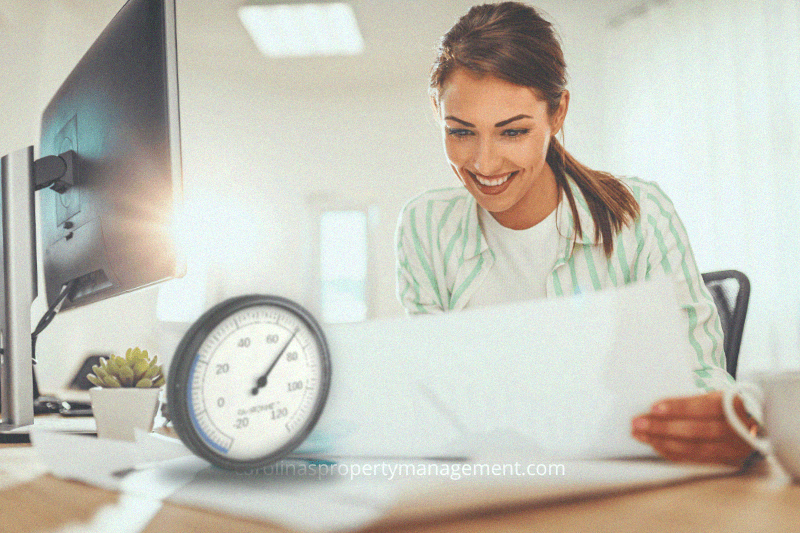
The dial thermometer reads 70 °F
